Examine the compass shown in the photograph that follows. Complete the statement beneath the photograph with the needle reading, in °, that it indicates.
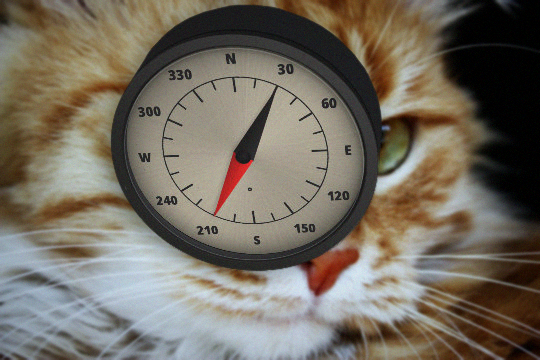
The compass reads 210 °
